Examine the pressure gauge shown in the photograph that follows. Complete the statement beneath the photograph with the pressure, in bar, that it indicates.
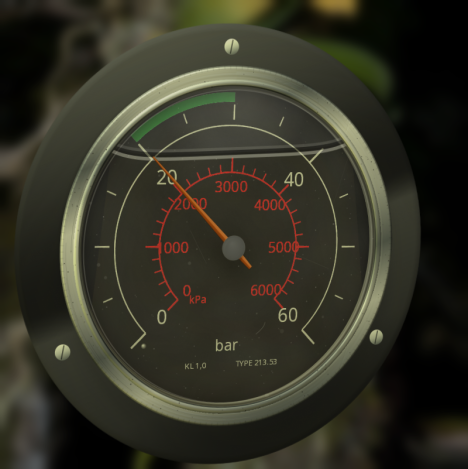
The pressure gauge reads 20 bar
